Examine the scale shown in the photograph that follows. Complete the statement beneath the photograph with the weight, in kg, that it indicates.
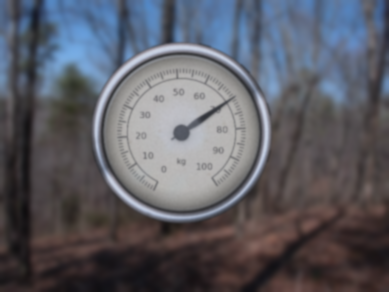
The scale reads 70 kg
